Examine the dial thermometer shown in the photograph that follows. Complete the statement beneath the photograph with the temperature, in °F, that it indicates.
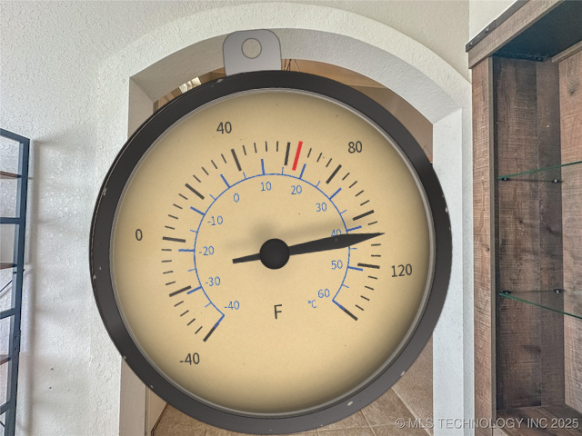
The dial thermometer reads 108 °F
